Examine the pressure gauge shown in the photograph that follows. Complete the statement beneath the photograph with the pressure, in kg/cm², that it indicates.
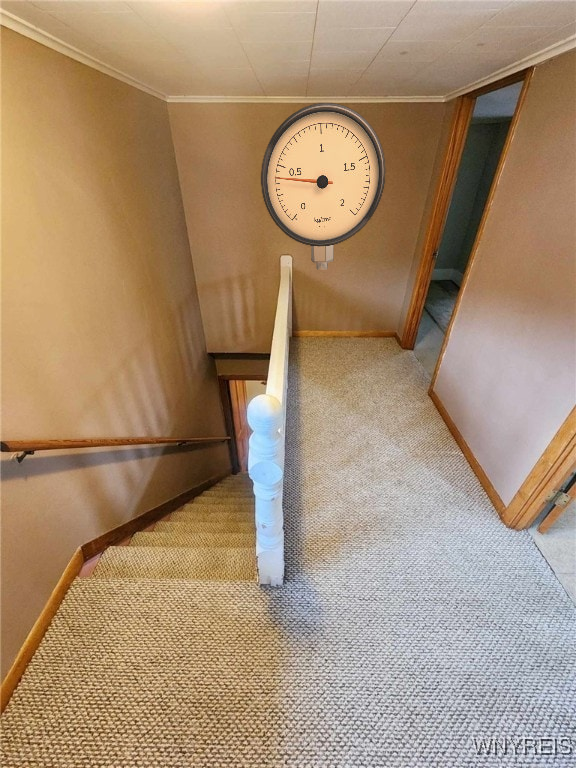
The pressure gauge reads 0.4 kg/cm²
